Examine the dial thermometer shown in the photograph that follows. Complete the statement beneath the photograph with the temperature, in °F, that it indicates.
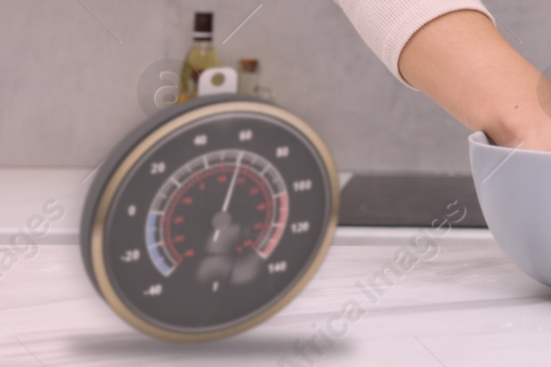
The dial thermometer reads 60 °F
